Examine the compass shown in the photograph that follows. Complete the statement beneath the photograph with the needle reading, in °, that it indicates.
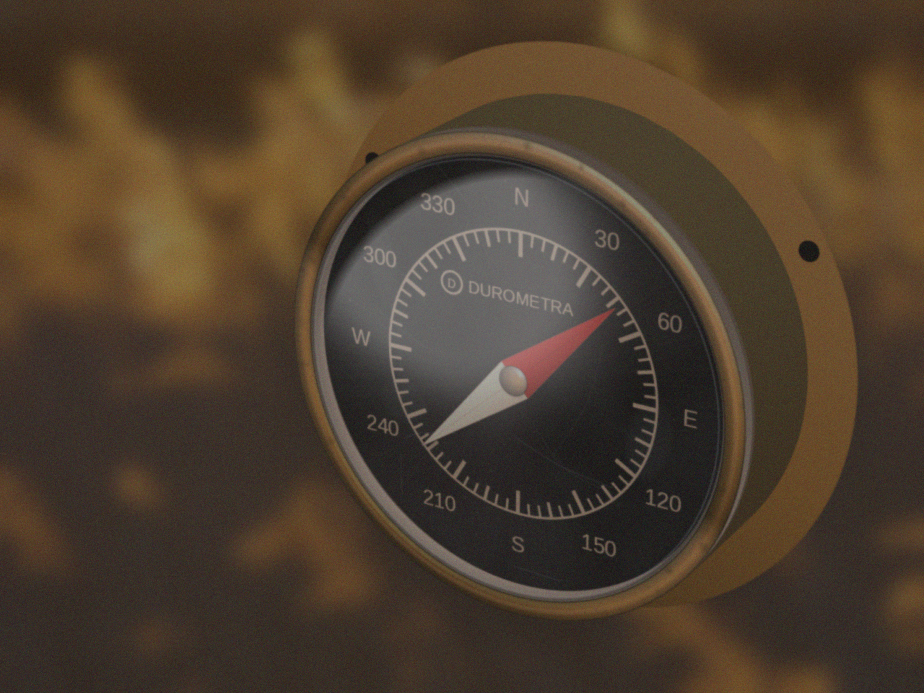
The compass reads 47.5 °
